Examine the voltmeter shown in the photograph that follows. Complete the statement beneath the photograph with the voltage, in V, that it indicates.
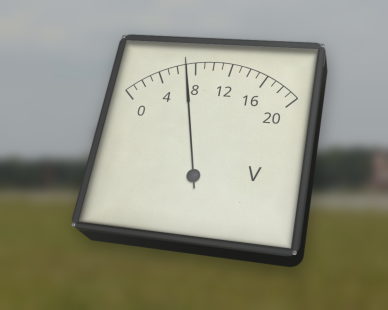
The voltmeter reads 7 V
